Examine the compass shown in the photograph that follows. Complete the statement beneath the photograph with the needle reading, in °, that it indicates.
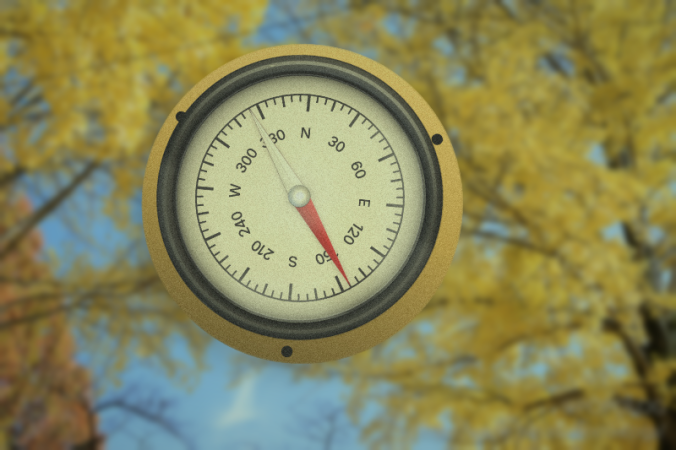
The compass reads 145 °
